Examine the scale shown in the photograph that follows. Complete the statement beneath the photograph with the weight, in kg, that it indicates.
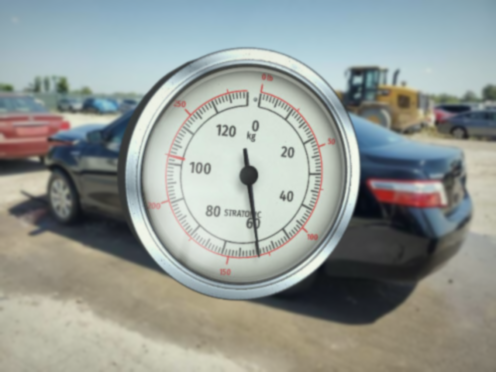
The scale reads 60 kg
